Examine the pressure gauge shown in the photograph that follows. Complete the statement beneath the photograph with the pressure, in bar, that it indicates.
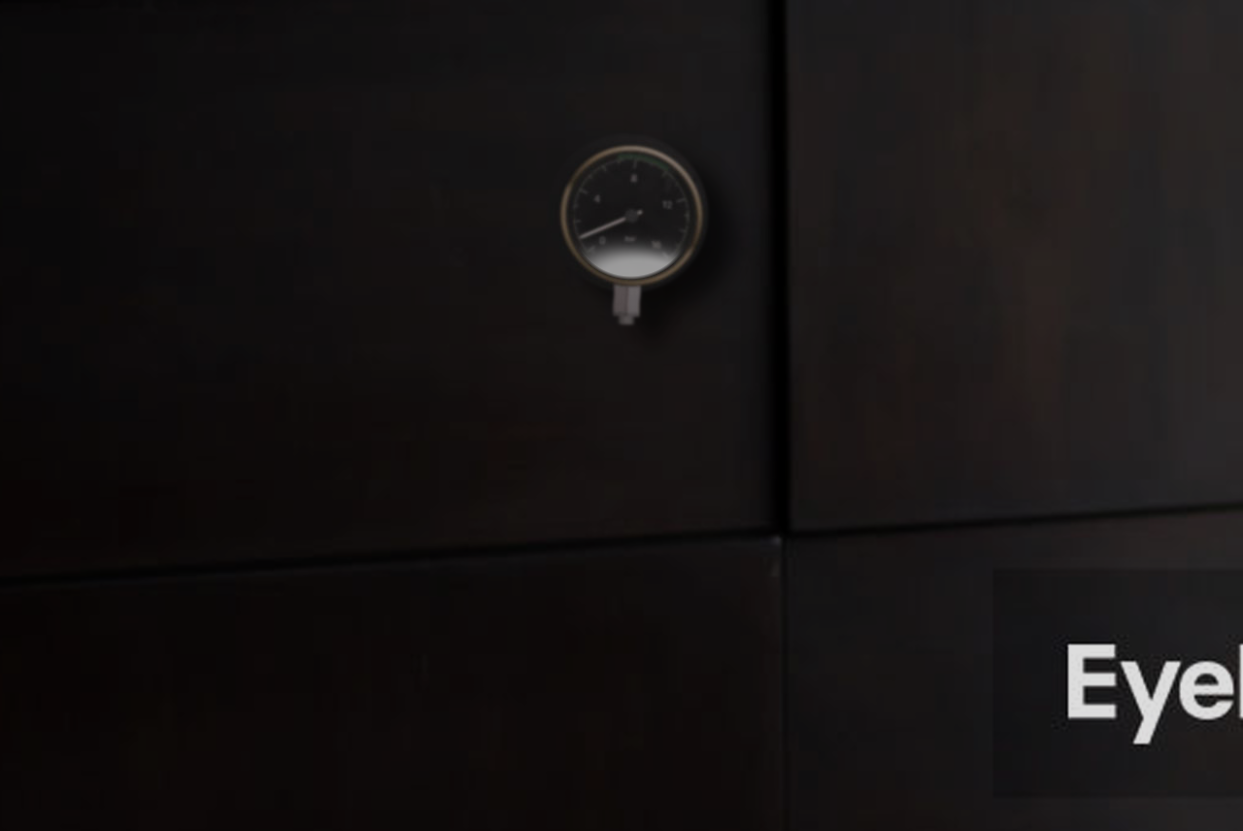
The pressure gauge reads 1 bar
